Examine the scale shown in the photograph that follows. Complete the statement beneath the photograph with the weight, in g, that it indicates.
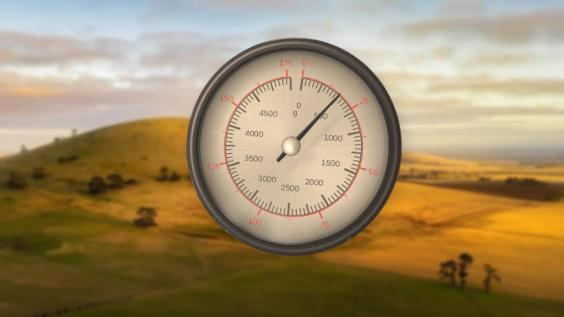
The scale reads 500 g
